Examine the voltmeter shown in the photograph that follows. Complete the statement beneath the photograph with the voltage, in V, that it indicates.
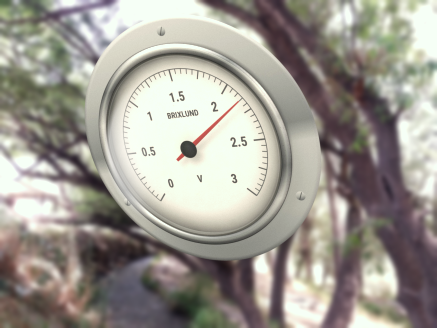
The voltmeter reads 2.15 V
